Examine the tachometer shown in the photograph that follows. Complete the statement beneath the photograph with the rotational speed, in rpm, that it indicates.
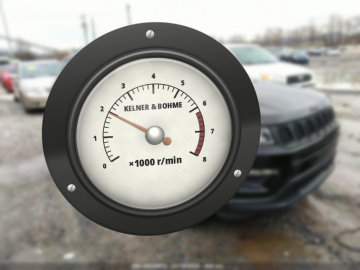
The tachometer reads 2000 rpm
